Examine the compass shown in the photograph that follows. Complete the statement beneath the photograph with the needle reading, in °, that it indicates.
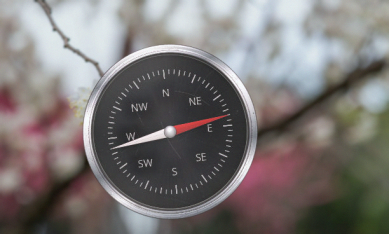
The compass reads 80 °
